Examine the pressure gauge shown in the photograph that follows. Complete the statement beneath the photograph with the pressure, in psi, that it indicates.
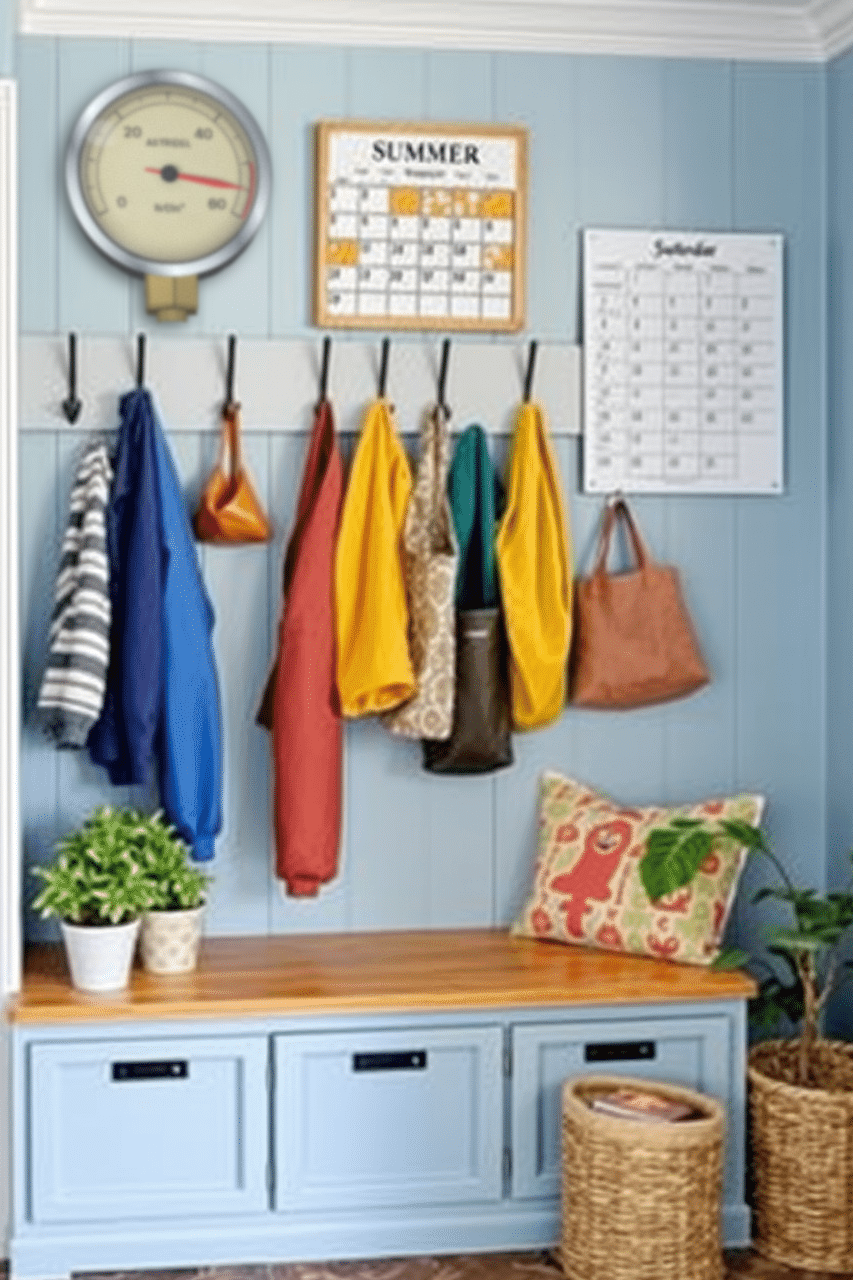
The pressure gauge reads 55 psi
